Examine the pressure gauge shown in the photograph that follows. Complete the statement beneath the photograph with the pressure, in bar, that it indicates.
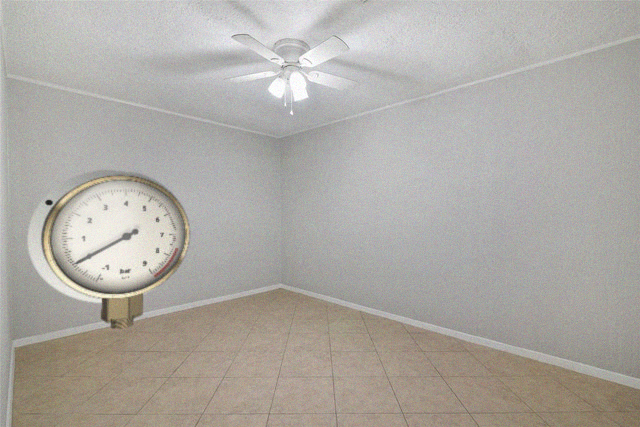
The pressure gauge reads 0 bar
